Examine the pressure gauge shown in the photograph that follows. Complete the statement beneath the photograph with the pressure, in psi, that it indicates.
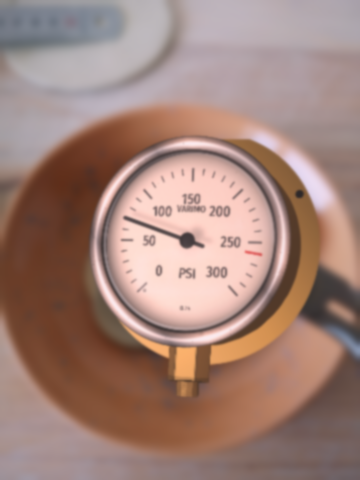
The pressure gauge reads 70 psi
